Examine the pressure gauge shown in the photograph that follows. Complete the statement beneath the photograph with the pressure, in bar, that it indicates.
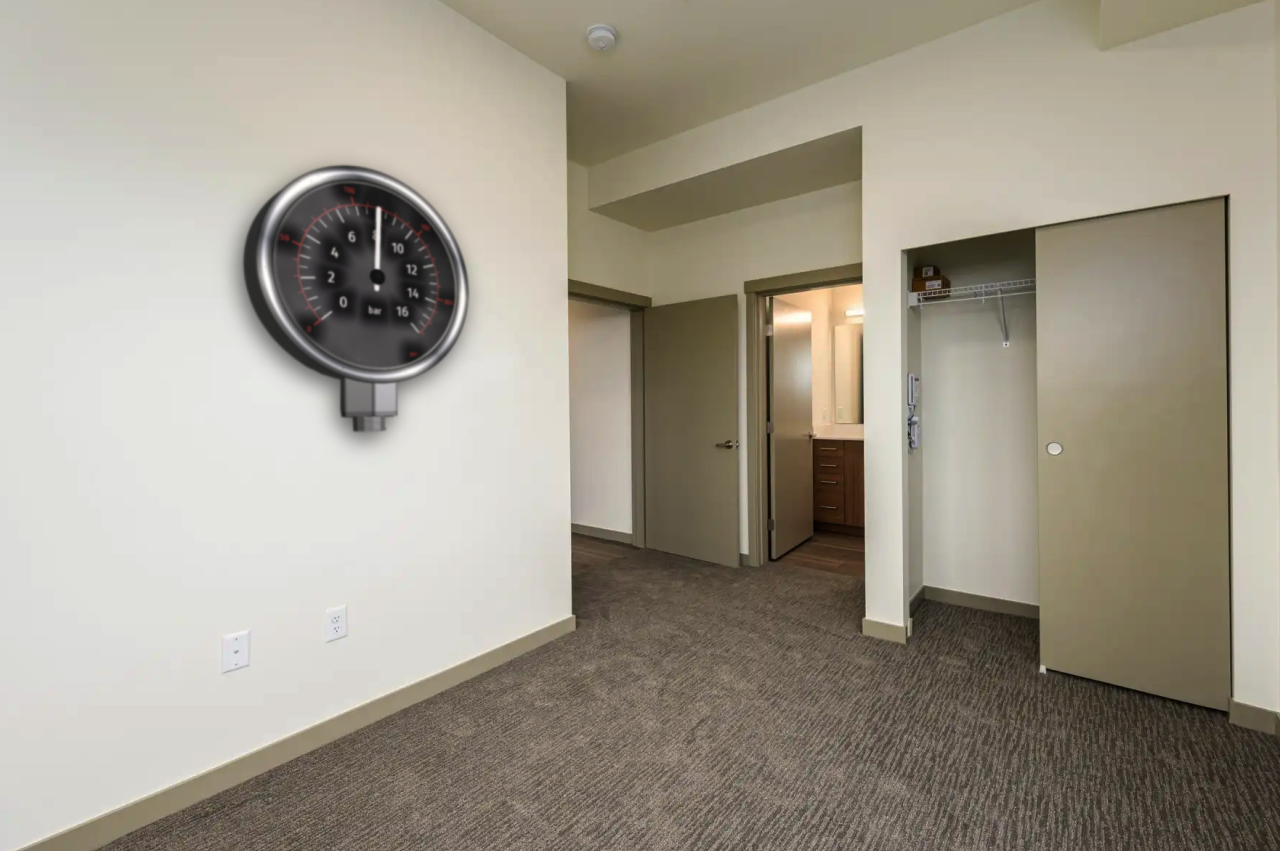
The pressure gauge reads 8 bar
